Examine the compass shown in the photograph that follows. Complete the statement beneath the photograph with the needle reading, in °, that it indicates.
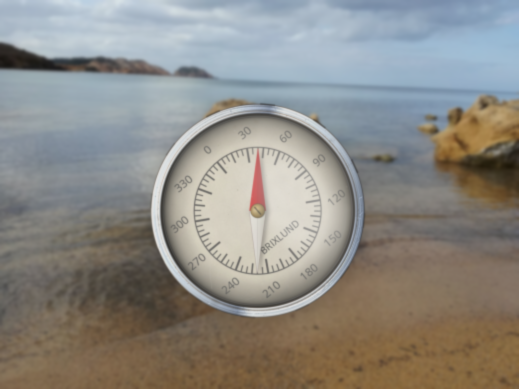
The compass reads 40 °
